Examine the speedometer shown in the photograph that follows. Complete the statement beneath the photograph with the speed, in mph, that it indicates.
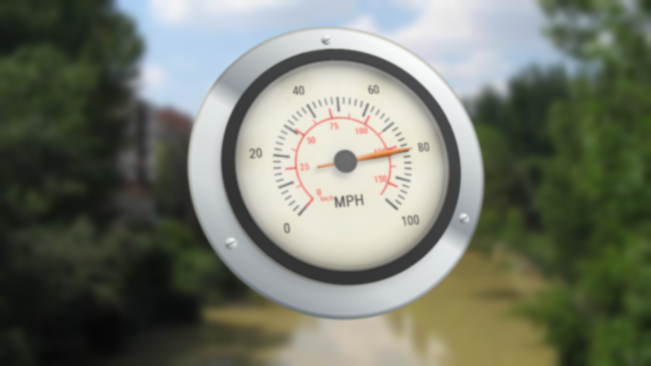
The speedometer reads 80 mph
